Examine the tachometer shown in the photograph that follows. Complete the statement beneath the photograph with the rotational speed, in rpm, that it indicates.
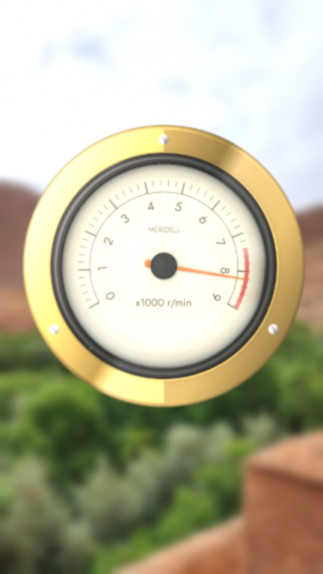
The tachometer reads 8200 rpm
